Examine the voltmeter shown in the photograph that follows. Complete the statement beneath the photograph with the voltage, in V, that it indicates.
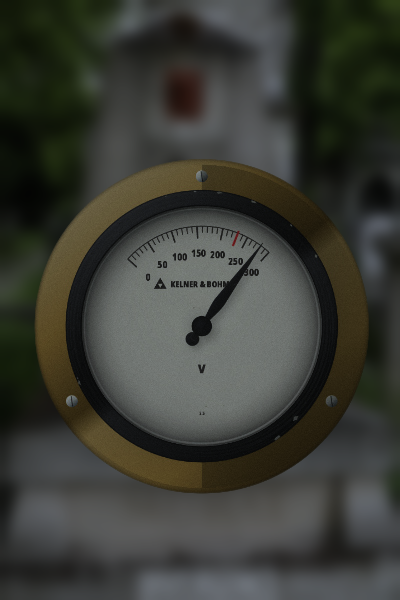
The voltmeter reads 280 V
